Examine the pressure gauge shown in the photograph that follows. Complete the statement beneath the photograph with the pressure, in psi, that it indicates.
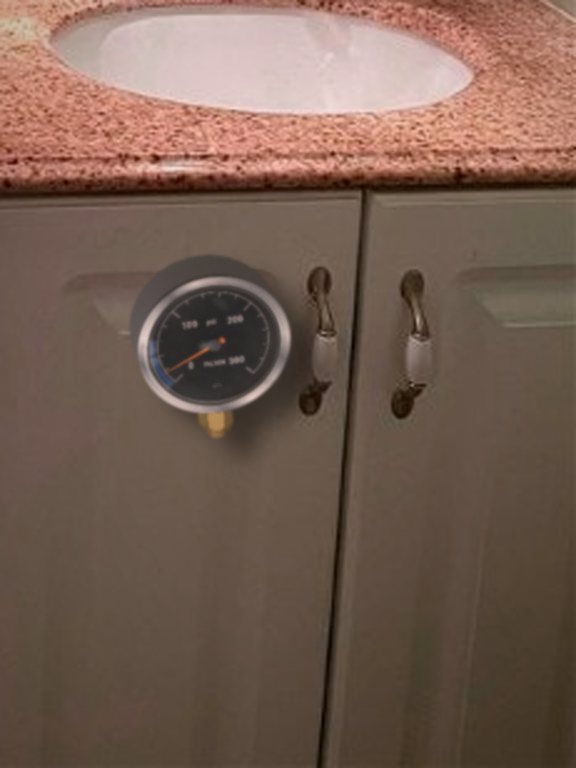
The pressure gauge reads 20 psi
